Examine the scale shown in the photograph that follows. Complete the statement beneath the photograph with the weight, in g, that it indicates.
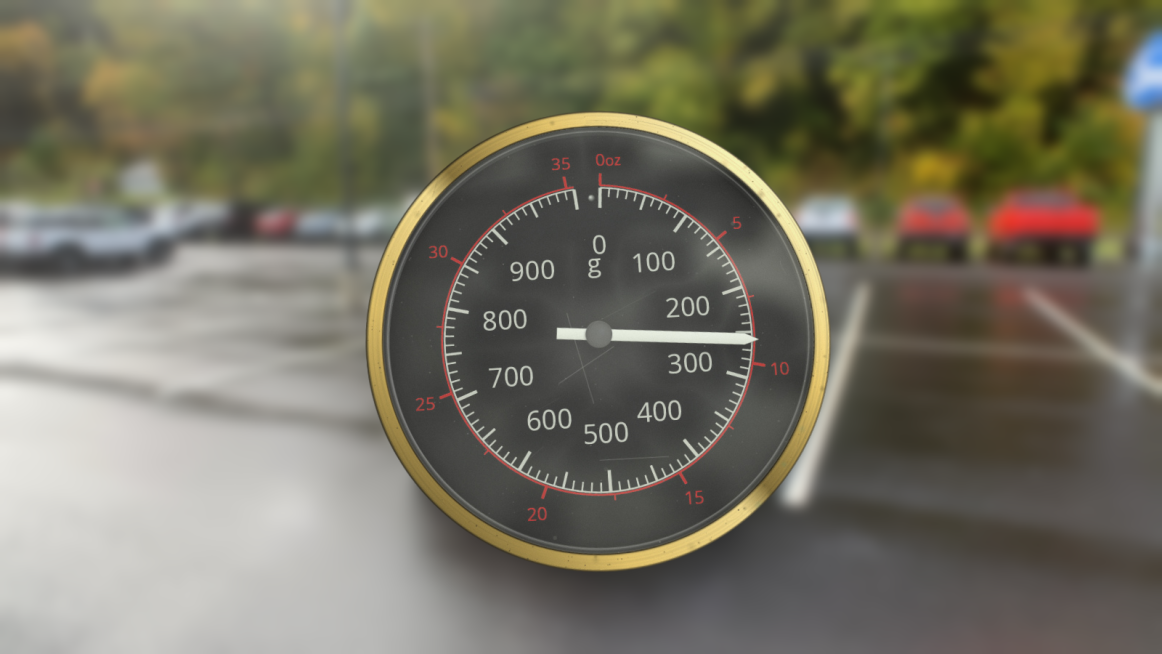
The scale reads 260 g
